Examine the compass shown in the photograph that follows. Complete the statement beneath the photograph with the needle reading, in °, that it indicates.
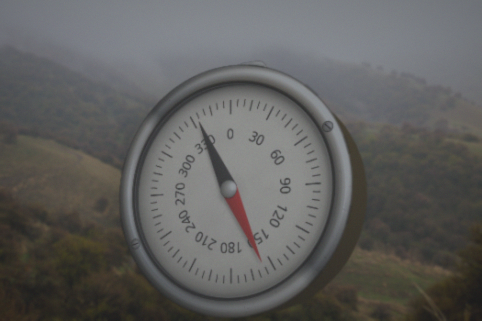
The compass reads 155 °
